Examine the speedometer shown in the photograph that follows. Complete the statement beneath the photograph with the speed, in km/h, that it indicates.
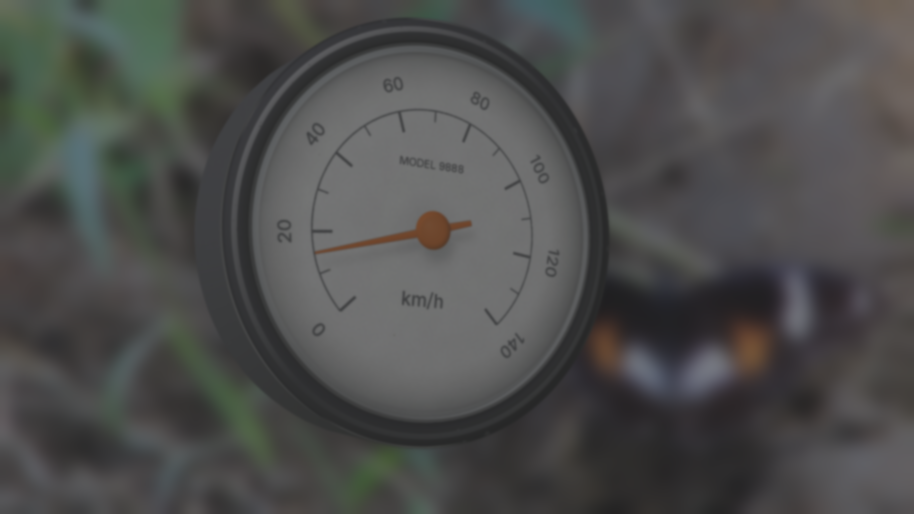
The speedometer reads 15 km/h
